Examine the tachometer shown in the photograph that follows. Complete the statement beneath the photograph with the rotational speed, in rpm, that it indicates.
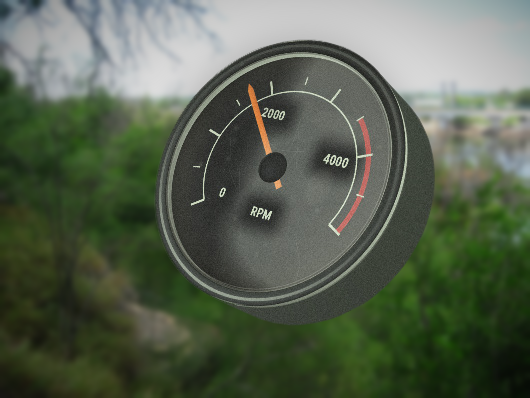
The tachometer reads 1750 rpm
